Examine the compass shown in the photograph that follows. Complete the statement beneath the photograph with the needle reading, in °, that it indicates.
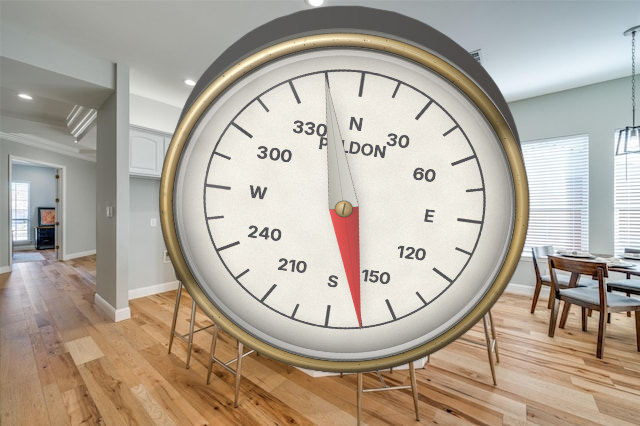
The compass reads 165 °
